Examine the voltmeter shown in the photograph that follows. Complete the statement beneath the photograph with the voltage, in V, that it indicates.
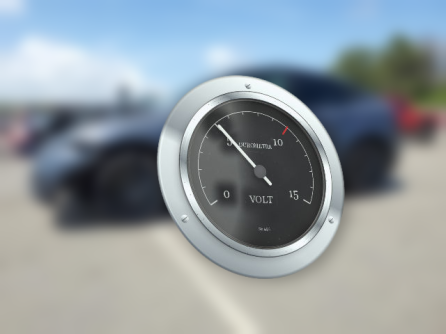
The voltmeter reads 5 V
